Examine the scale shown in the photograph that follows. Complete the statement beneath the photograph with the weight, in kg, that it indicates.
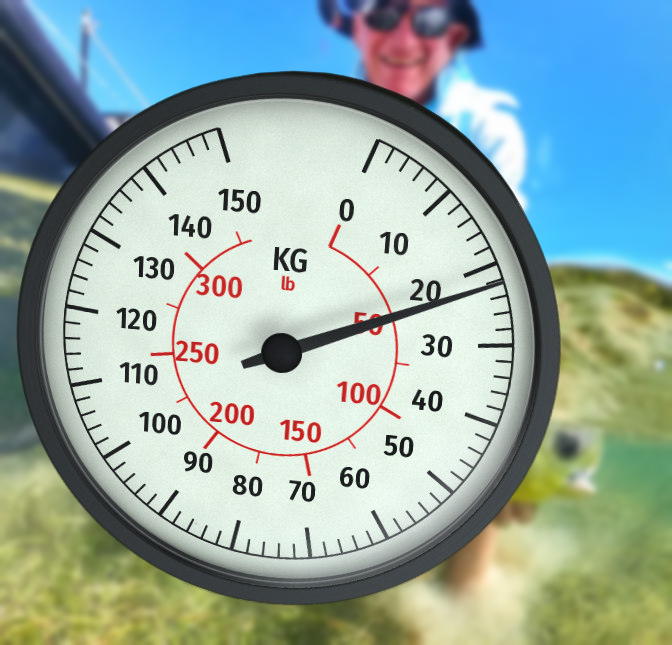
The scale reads 22 kg
